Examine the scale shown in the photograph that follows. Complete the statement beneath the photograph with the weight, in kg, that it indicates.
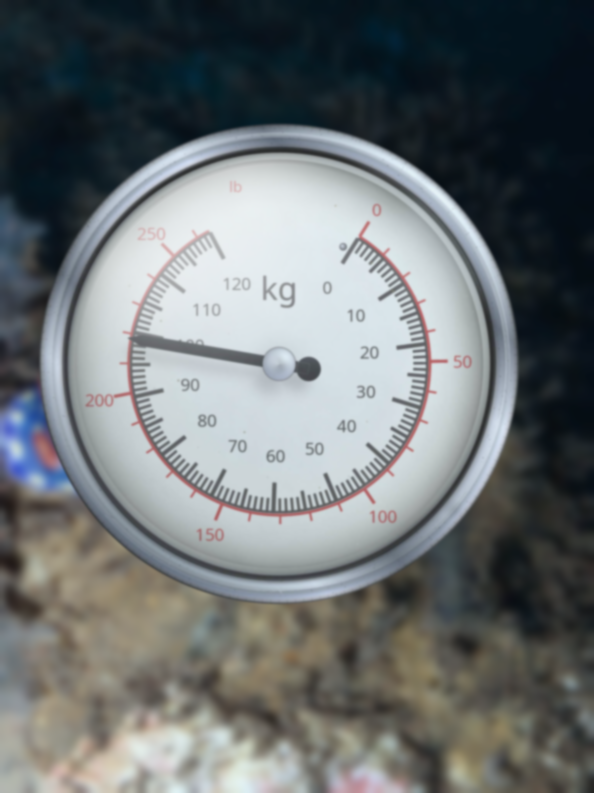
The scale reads 99 kg
